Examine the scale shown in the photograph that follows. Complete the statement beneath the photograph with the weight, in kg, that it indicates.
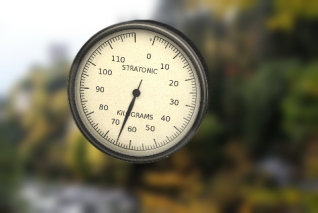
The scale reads 65 kg
